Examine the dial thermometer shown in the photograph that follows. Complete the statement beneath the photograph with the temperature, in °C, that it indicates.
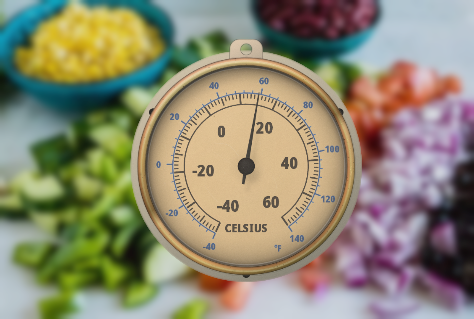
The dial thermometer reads 15 °C
